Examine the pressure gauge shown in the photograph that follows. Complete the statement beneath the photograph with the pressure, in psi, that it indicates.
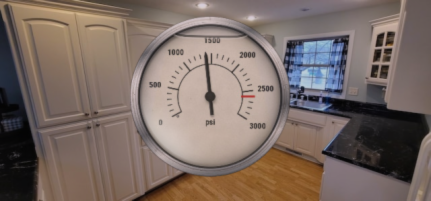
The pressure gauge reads 1400 psi
